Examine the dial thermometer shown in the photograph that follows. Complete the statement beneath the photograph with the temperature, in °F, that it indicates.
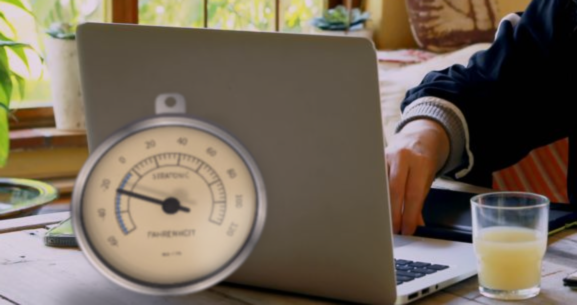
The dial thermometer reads -20 °F
